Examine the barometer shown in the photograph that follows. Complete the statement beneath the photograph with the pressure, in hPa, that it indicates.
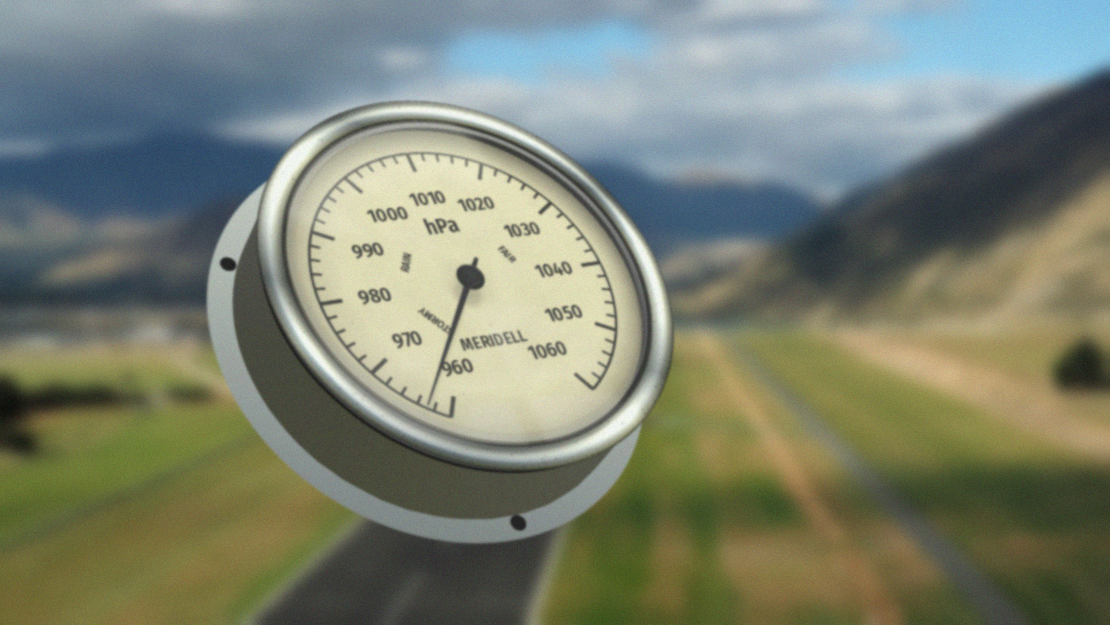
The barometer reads 963 hPa
